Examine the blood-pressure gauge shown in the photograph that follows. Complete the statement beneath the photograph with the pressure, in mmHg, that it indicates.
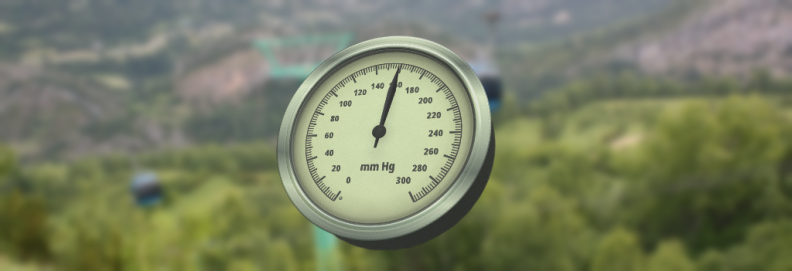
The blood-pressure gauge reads 160 mmHg
